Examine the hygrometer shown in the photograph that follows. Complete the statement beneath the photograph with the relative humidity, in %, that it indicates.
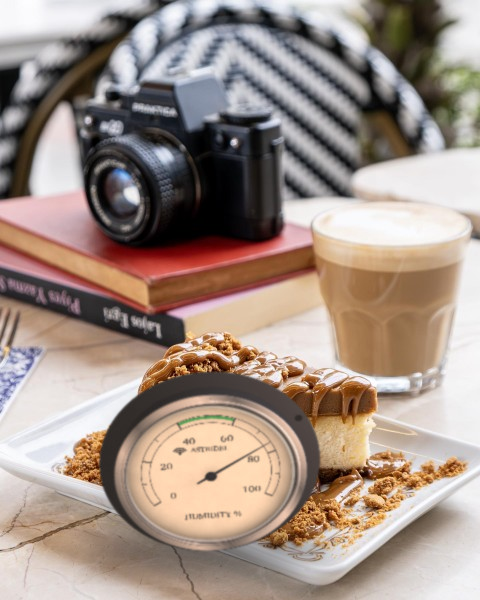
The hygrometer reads 75 %
